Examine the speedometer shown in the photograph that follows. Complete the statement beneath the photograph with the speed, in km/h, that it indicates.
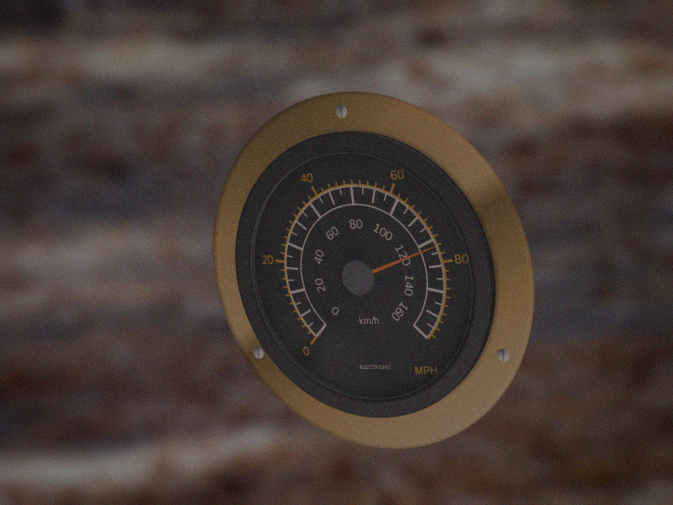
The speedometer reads 122.5 km/h
